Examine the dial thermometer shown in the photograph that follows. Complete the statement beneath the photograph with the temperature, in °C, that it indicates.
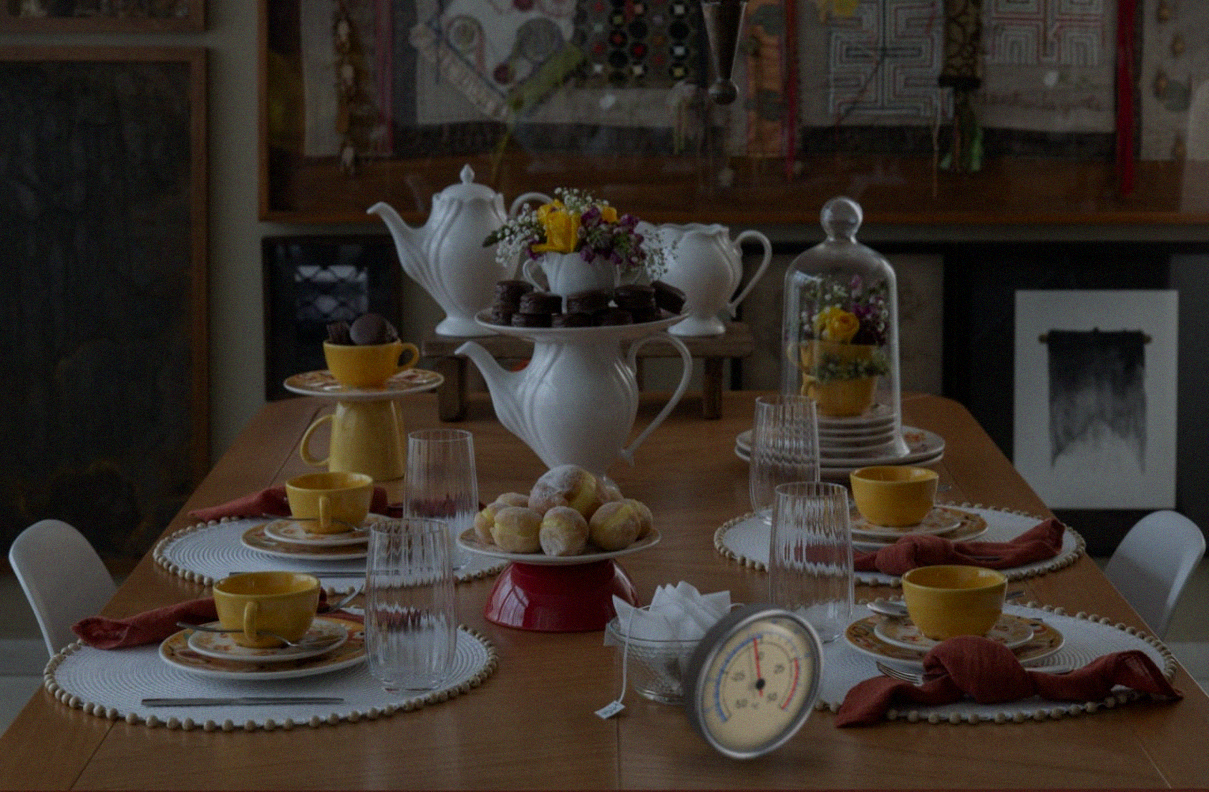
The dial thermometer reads -5 °C
